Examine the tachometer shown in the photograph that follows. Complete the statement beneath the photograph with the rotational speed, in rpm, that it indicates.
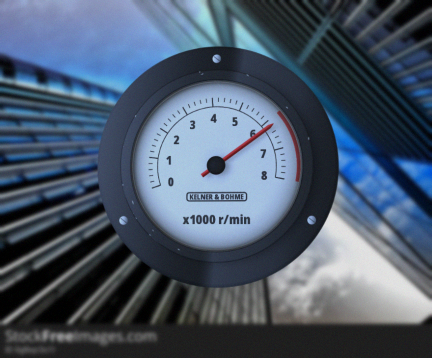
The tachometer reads 6200 rpm
